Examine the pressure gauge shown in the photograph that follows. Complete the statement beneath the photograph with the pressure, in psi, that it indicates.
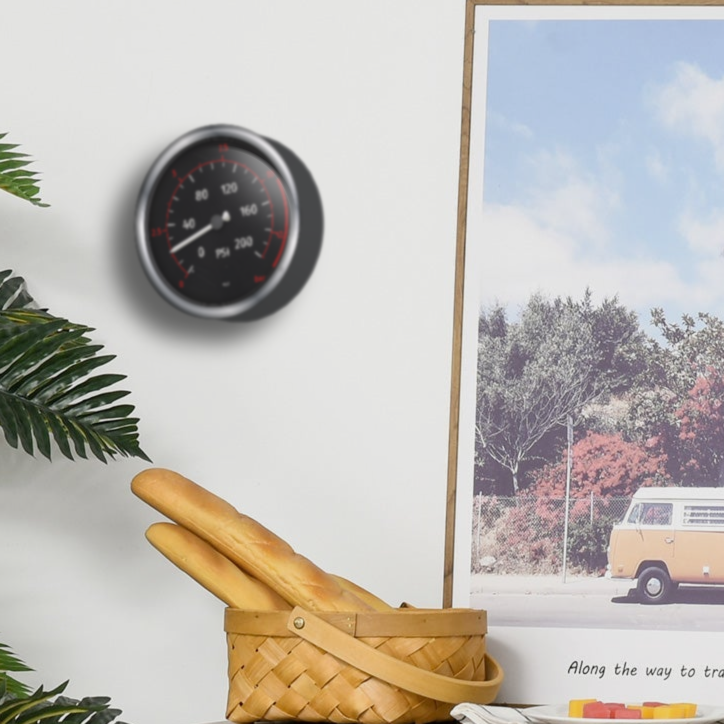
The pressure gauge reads 20 psi
